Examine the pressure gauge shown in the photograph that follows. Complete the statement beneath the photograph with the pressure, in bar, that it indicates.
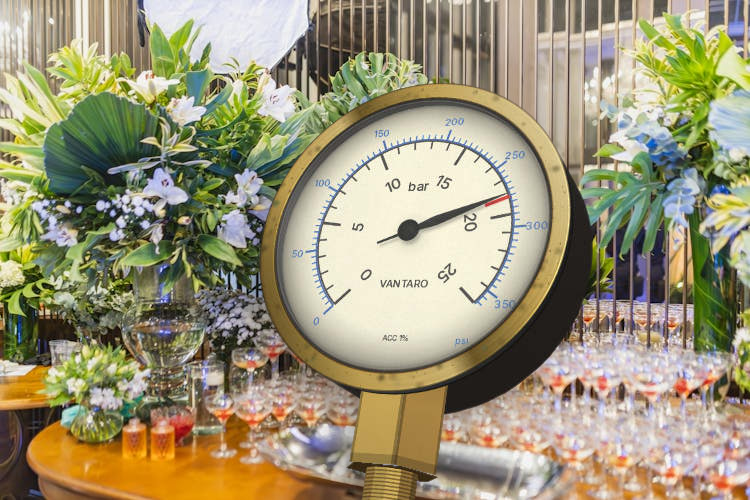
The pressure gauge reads 19 bar
